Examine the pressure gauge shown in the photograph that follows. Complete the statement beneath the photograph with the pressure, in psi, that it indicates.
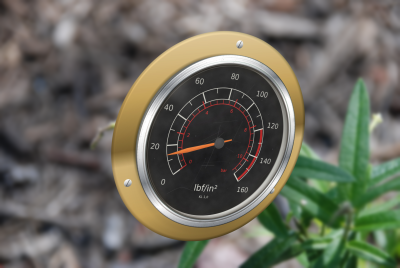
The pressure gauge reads 15 psi
